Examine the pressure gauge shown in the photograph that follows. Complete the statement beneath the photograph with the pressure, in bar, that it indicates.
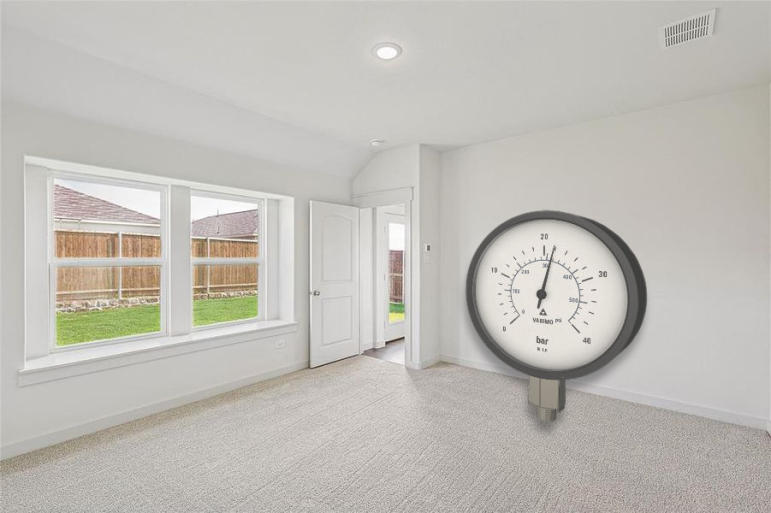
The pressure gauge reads 22 bar
